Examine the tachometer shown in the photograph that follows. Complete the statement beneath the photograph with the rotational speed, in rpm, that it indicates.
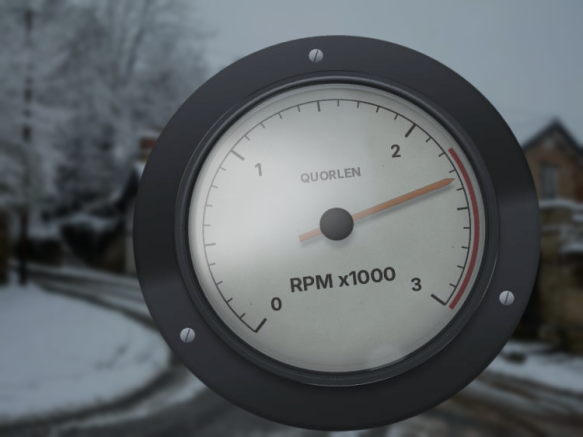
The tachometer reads 2350 rpm
